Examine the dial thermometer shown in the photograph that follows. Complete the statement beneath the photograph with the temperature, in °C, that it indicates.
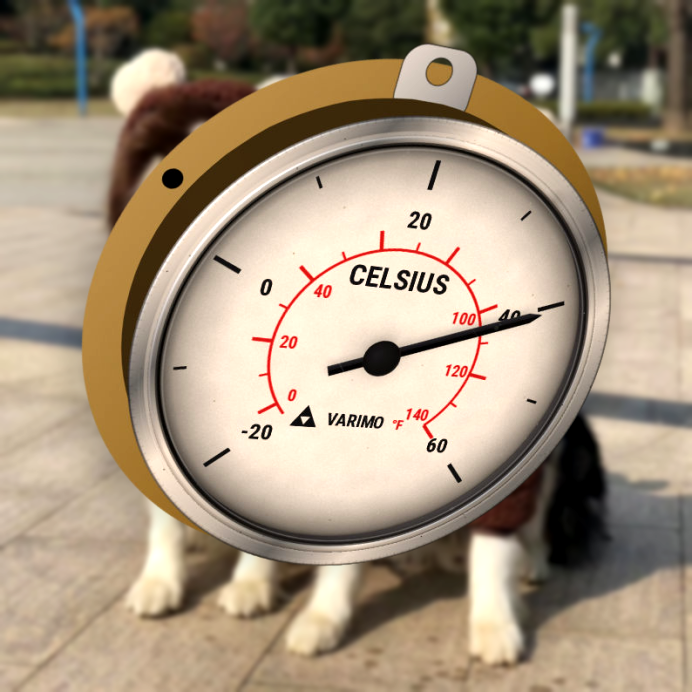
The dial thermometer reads 40 °C
